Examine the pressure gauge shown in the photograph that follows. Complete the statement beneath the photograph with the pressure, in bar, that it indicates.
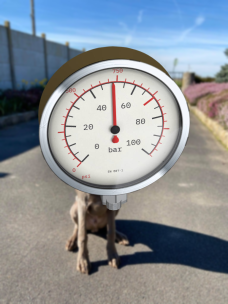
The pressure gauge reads 50 bar
